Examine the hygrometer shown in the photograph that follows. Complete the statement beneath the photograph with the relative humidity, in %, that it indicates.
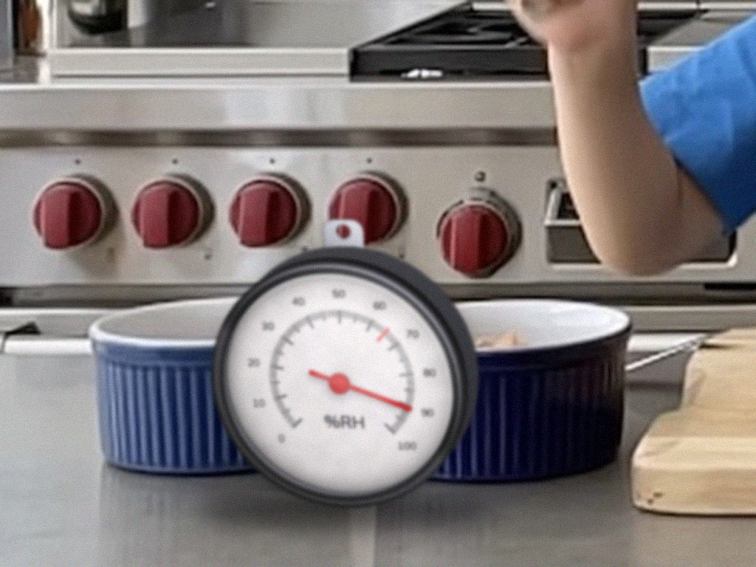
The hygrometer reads 90 %
